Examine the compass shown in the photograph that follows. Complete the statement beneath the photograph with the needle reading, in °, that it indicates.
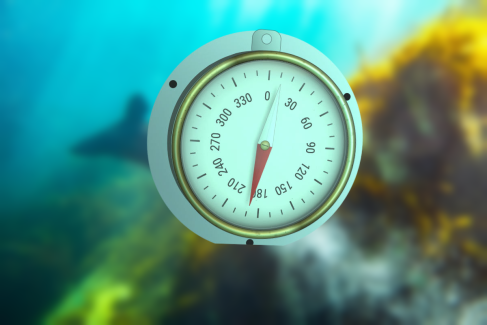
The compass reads 190 °
